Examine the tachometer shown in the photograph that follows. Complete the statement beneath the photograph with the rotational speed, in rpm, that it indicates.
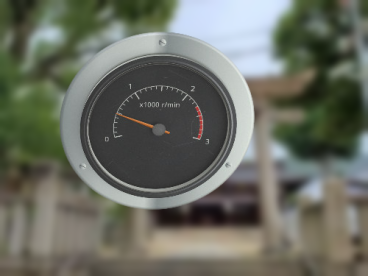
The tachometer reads 500 rpm
